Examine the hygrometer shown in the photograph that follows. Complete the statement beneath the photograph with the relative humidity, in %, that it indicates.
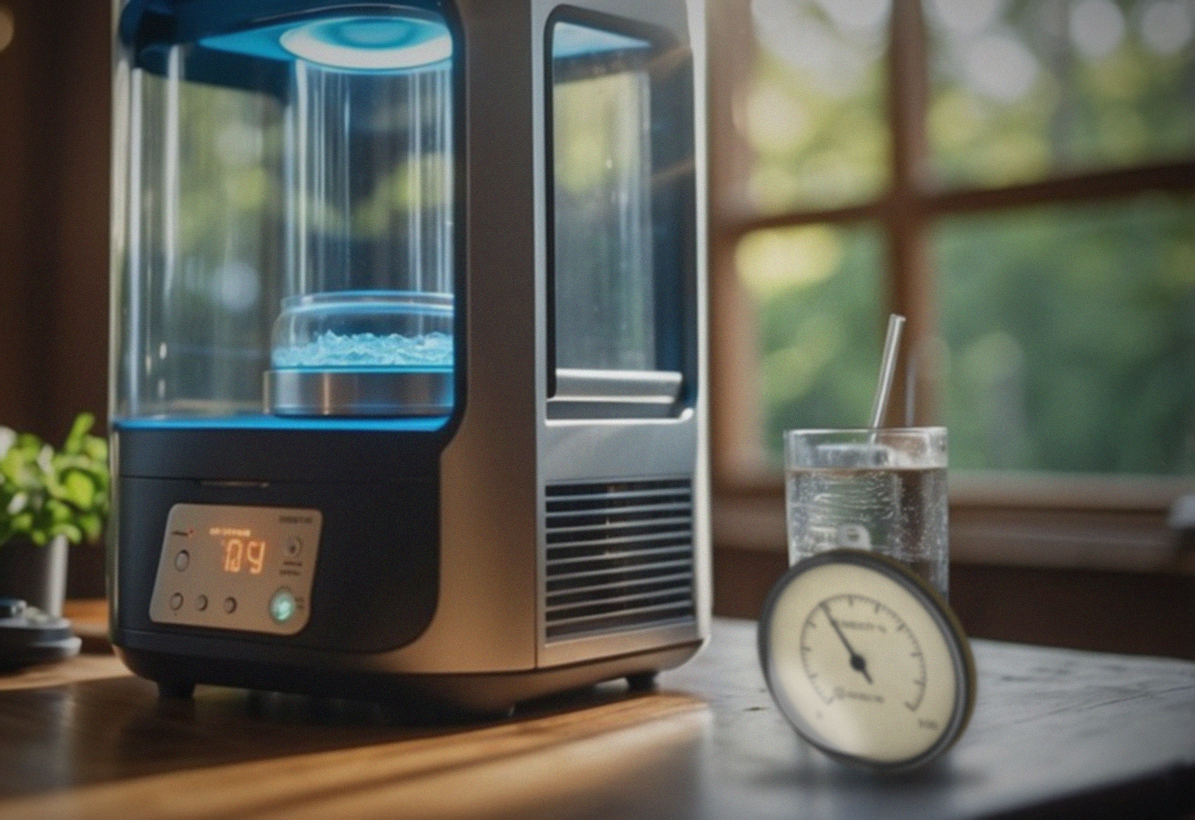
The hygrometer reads 40 %
